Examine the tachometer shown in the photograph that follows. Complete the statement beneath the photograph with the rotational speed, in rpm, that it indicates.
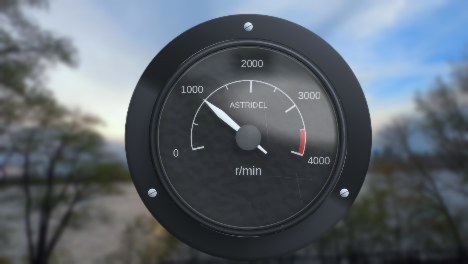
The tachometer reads 1000 rpm
